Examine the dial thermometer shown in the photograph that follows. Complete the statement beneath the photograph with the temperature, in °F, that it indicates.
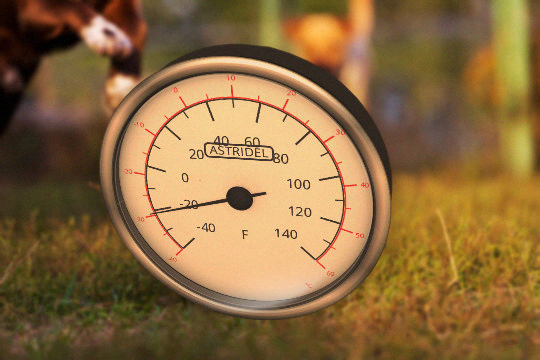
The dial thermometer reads -20 °F
